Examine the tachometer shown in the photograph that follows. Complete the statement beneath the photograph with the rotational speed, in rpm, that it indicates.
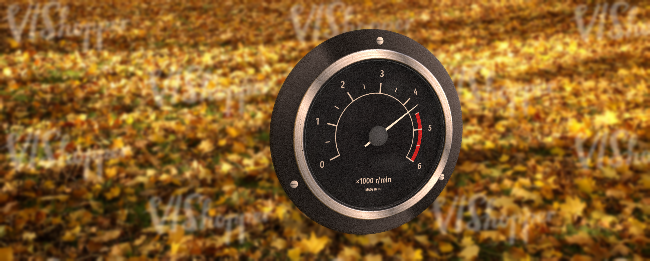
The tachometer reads 4250 rpm
